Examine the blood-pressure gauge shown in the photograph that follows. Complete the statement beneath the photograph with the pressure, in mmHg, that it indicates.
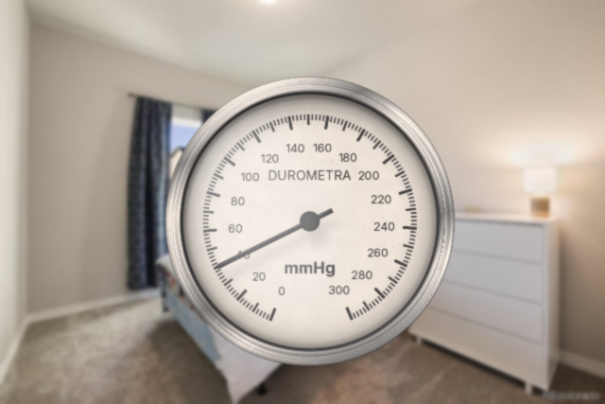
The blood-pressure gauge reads 40 mmHg
